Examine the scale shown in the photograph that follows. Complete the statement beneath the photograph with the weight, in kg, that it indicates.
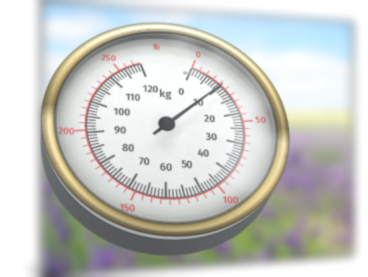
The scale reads 10 kg
